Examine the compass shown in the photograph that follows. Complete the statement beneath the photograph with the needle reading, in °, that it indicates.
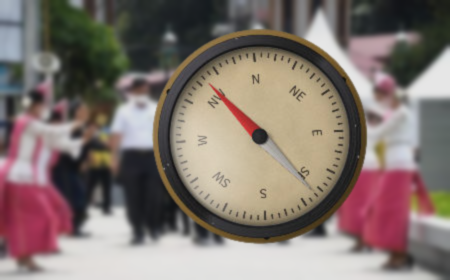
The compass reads 320 °
